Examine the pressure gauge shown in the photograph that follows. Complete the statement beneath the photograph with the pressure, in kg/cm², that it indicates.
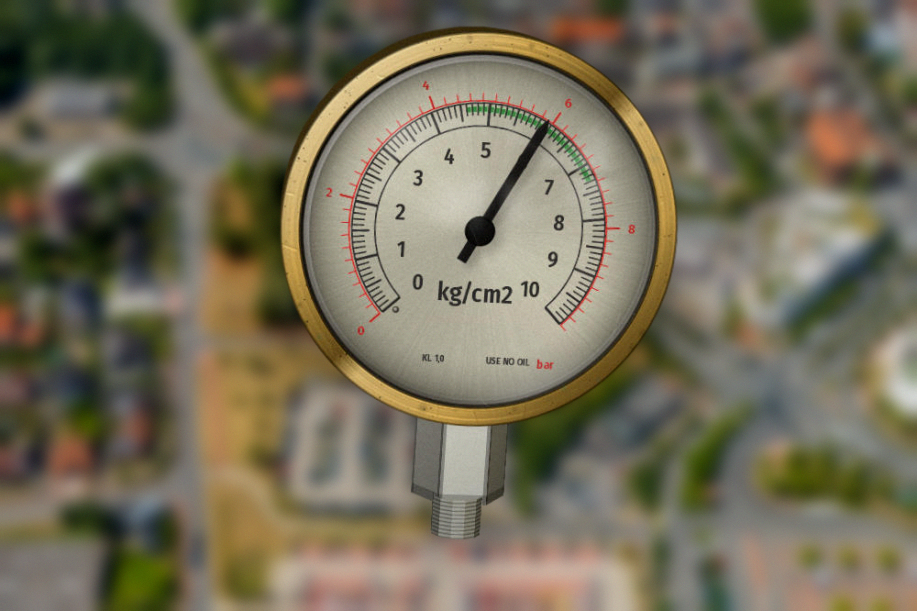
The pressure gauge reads 6 kg/cm²
